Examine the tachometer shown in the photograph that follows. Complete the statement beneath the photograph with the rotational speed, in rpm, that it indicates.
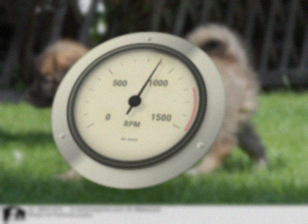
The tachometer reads 900 rpm
